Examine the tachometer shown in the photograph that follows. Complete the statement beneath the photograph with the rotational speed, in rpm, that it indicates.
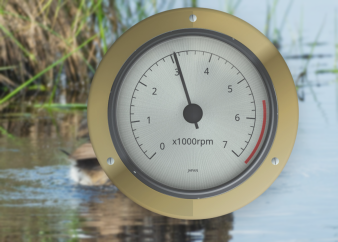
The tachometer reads 3100 rpm
